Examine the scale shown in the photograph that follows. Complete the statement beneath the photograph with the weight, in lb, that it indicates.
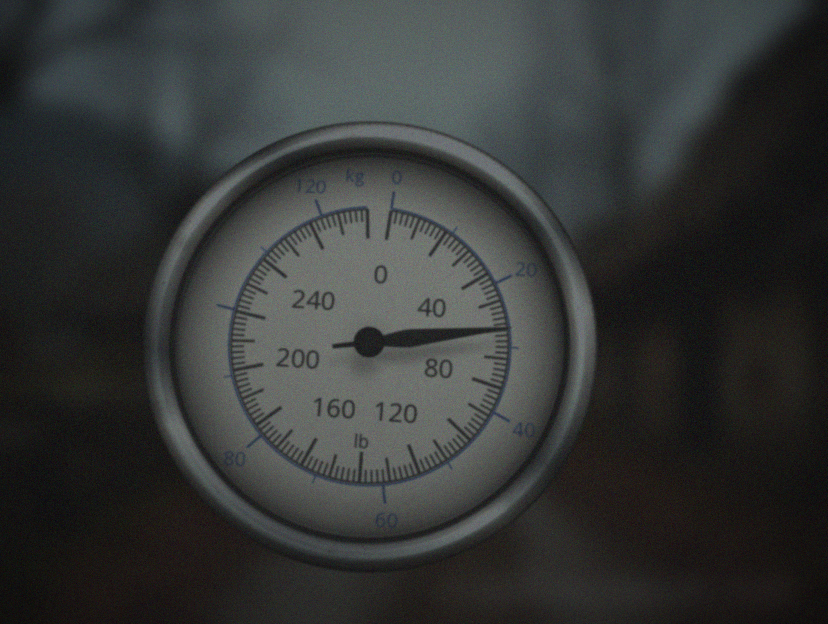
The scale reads 60 lb
